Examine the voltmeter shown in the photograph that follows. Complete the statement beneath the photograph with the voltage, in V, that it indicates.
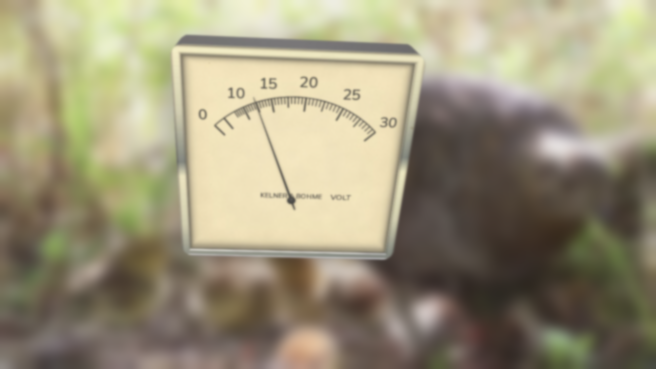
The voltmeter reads 12.5 V
